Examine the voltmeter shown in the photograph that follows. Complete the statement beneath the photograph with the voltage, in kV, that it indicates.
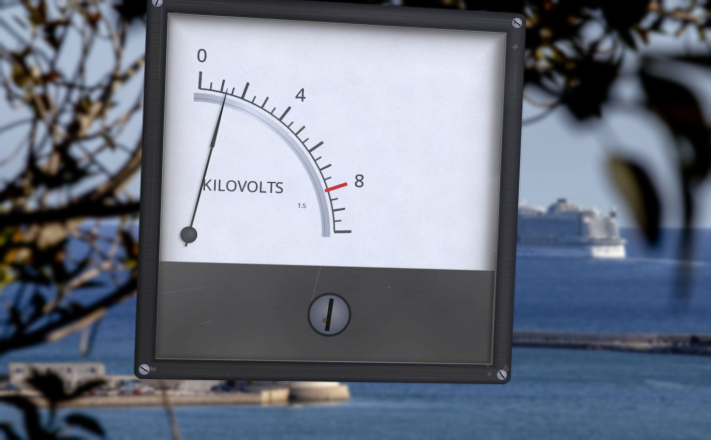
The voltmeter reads 1.25 kV
